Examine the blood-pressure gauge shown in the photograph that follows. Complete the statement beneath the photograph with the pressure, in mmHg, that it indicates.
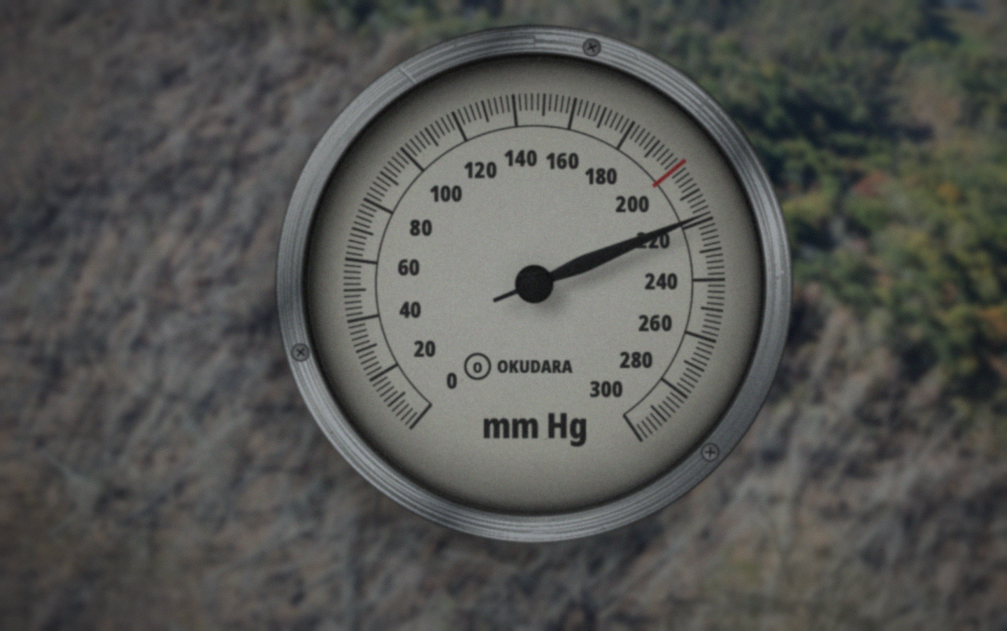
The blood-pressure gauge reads 218 mmHg
